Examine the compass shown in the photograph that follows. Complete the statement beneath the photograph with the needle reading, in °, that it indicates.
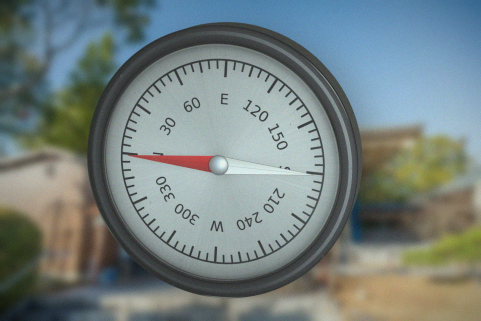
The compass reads 0 °
